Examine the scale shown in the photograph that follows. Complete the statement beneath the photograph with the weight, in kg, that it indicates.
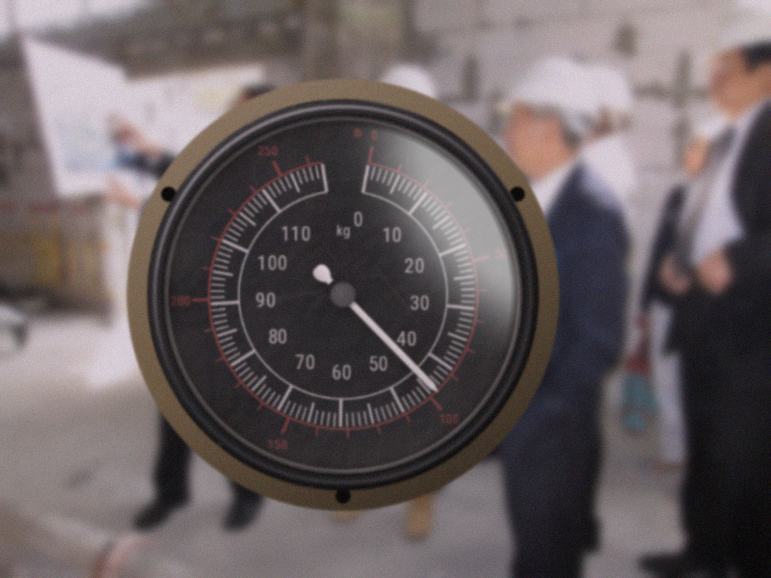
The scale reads 44 kg
